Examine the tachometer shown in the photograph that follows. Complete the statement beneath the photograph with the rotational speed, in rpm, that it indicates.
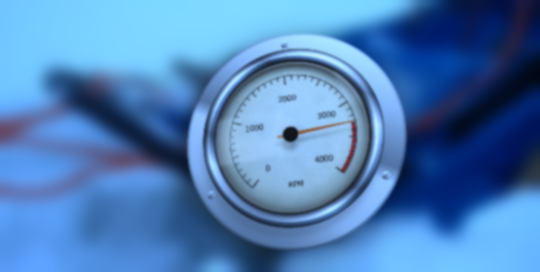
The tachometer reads 3300 rpm
